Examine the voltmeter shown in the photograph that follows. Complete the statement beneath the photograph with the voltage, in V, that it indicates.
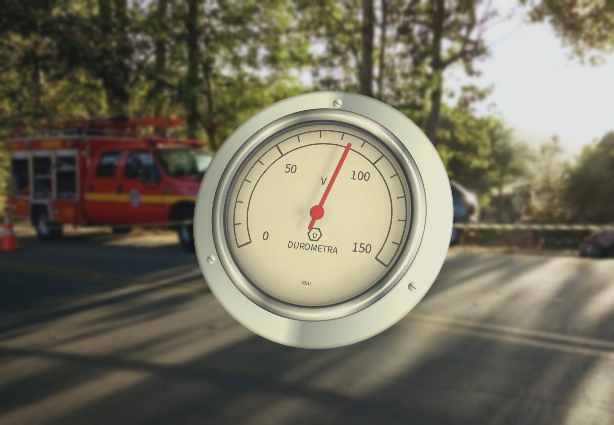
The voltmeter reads 85 V
